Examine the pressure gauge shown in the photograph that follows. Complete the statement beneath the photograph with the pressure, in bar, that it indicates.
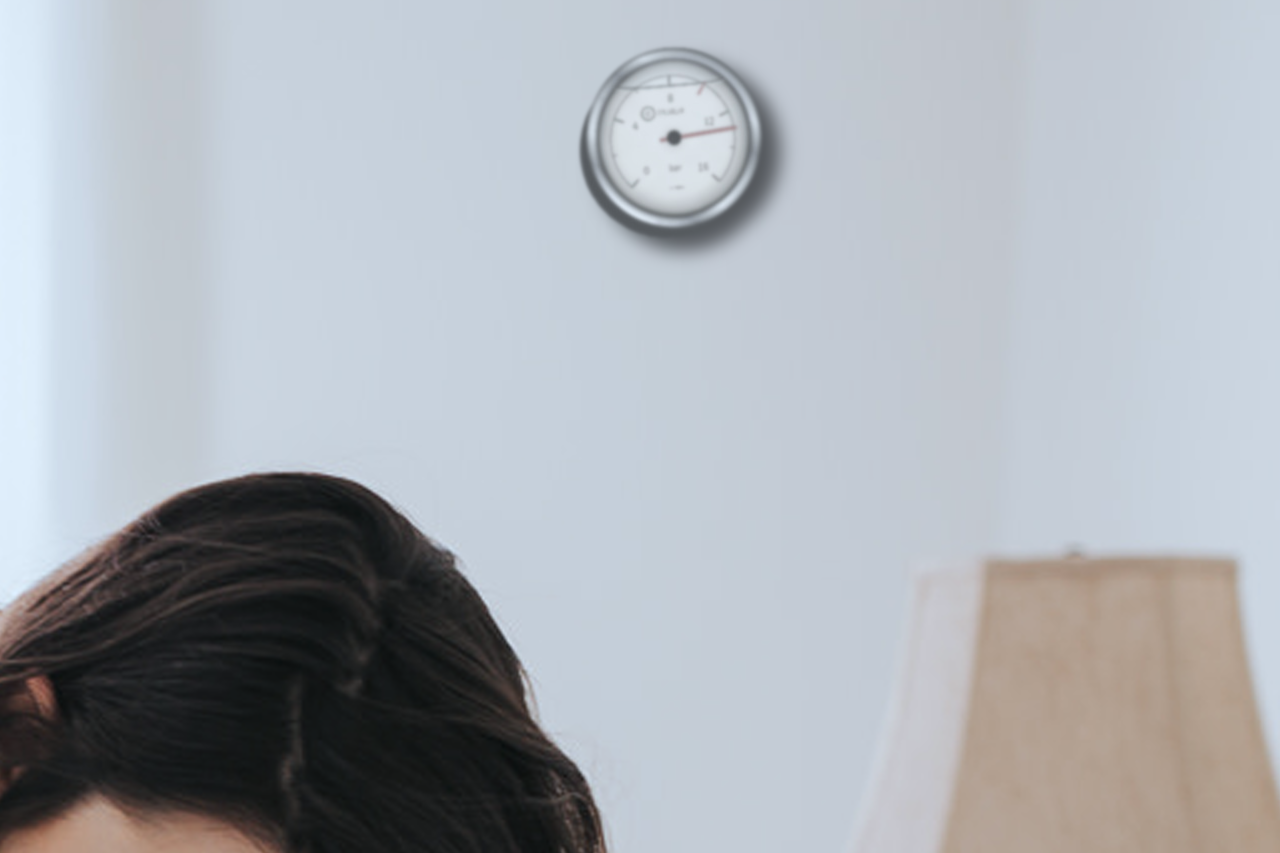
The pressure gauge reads 13 bar
